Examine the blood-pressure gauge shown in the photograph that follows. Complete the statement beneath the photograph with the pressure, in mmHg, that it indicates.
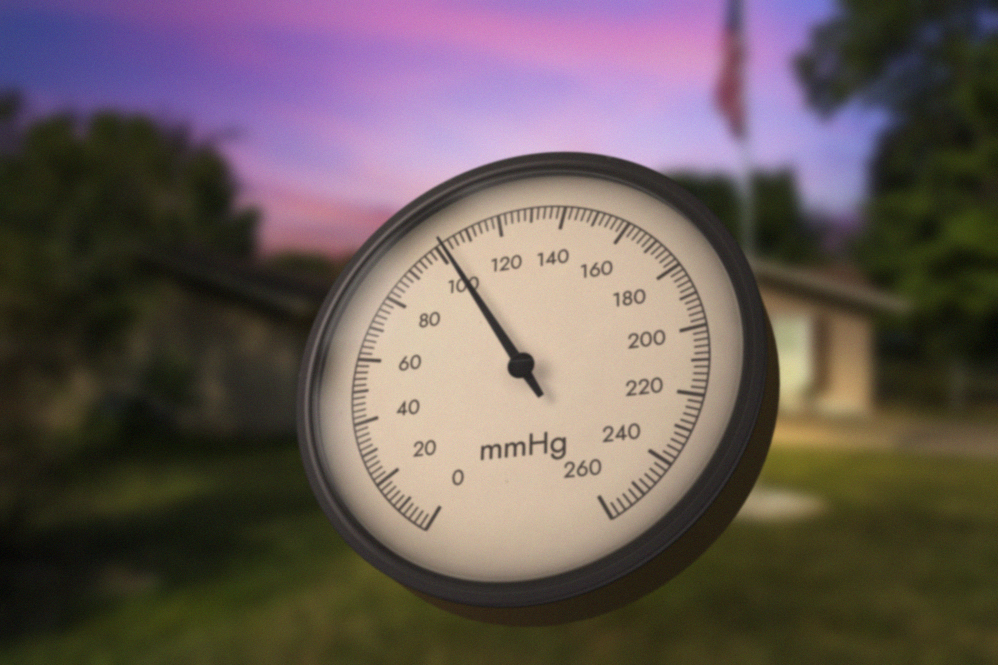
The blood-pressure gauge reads 102 mmHg
